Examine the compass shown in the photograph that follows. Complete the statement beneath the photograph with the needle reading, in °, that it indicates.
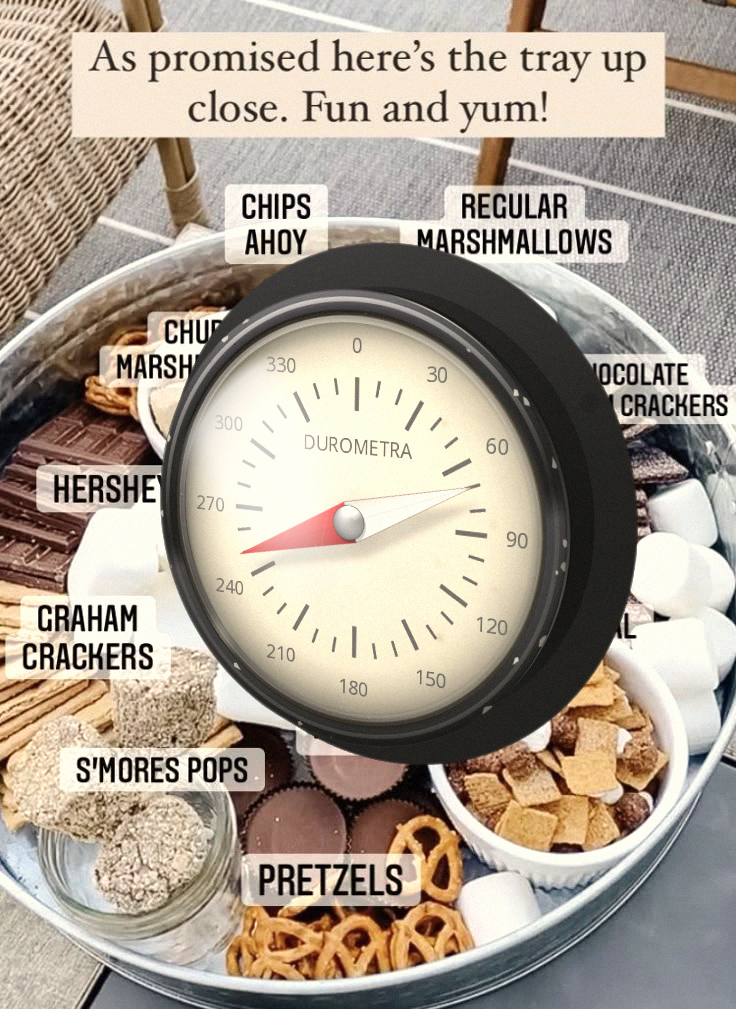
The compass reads 250 °
